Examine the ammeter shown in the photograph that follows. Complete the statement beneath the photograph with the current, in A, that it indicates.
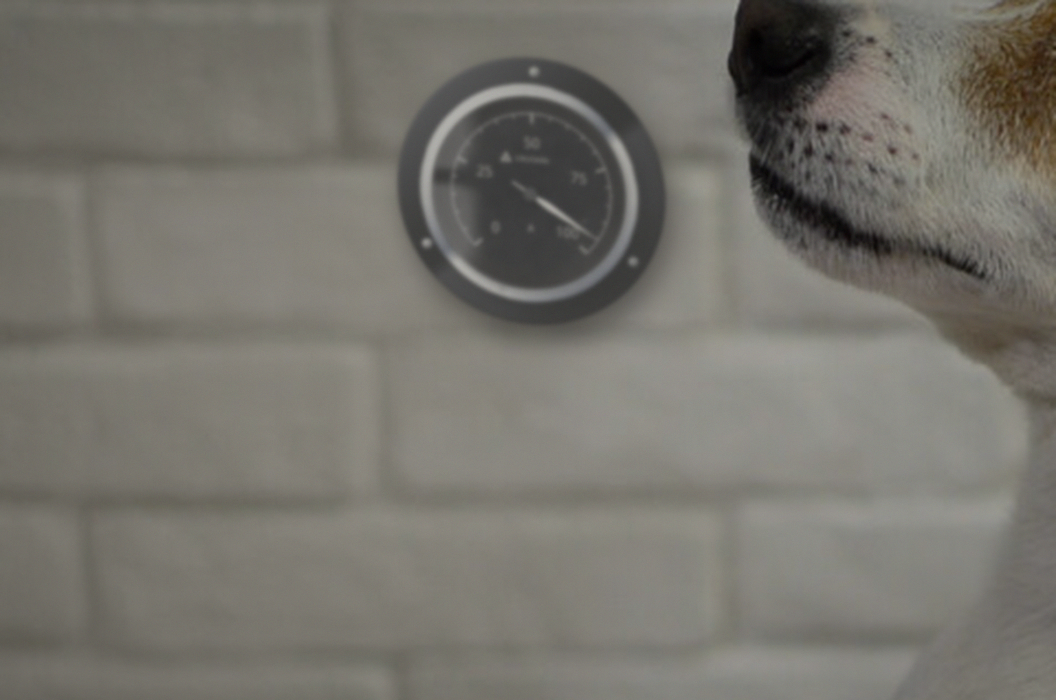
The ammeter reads 95 A
